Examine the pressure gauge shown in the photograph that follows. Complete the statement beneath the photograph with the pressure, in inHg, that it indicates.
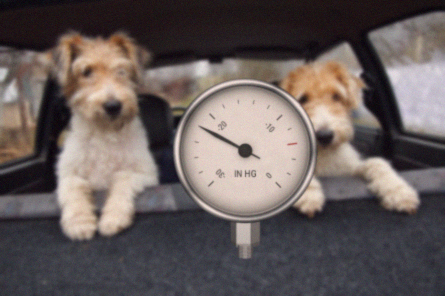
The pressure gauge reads -22 inHg
